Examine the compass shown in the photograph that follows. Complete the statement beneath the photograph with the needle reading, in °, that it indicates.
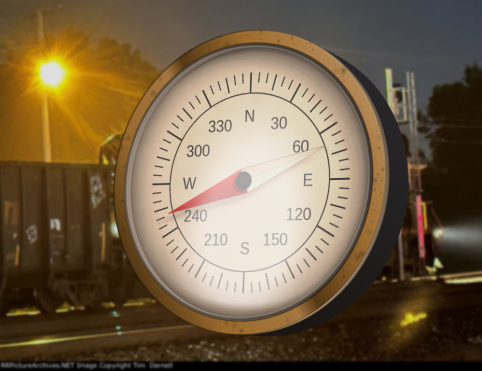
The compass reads 250 °
